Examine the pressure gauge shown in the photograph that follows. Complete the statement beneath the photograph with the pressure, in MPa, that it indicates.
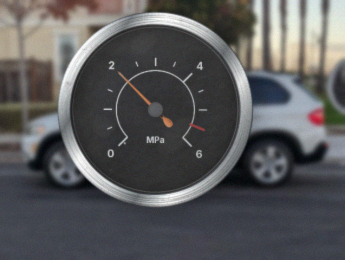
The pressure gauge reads 2 MPa
